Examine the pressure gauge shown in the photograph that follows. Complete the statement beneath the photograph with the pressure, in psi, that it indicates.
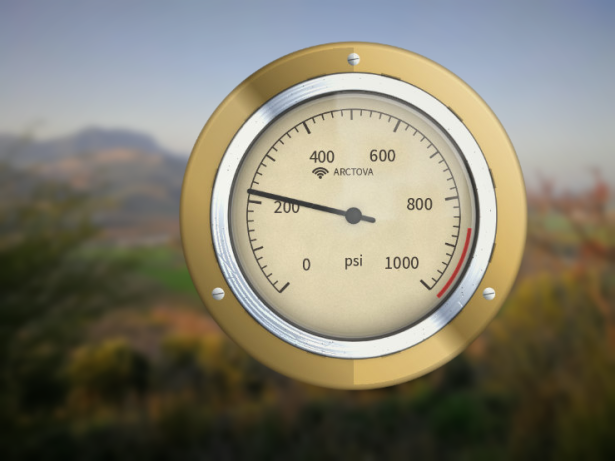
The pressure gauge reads 220 psi
